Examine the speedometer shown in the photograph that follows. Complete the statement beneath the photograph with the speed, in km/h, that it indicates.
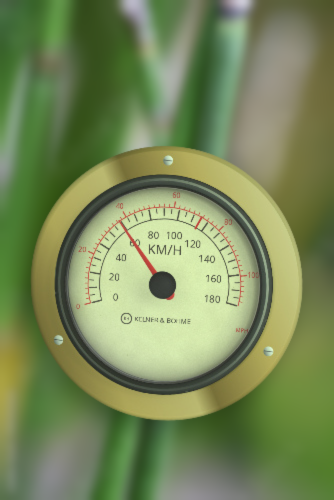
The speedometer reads 60 km/h
